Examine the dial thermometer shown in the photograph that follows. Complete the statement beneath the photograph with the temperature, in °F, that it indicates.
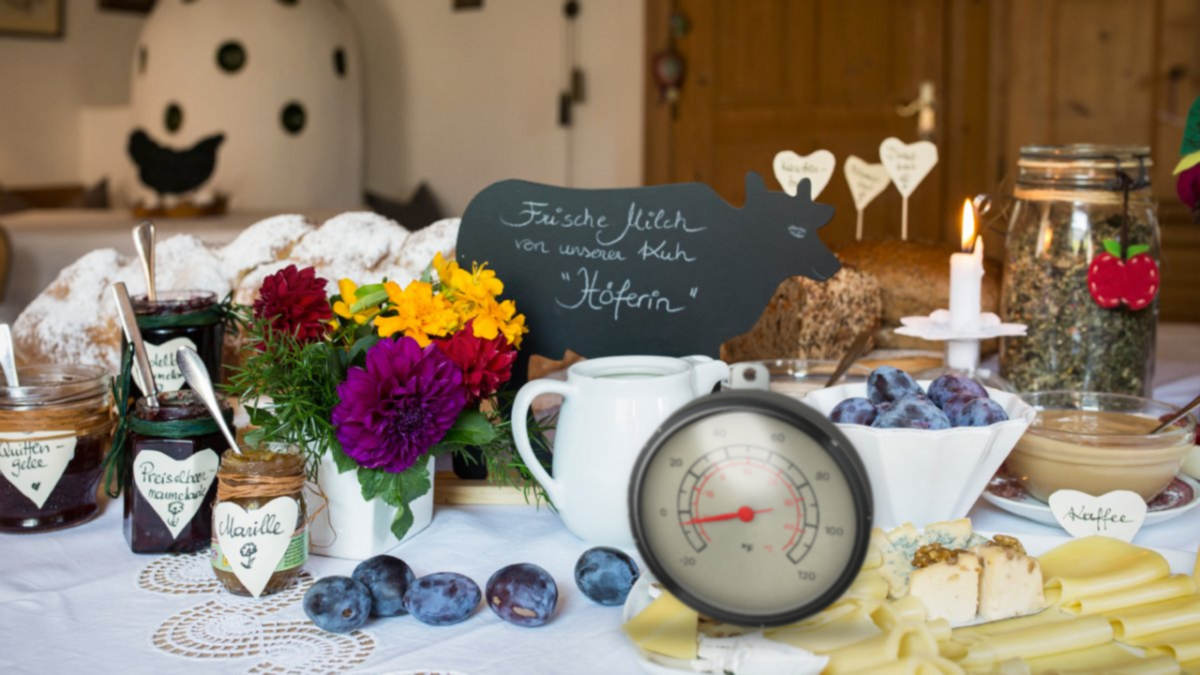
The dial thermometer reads -5 °F
